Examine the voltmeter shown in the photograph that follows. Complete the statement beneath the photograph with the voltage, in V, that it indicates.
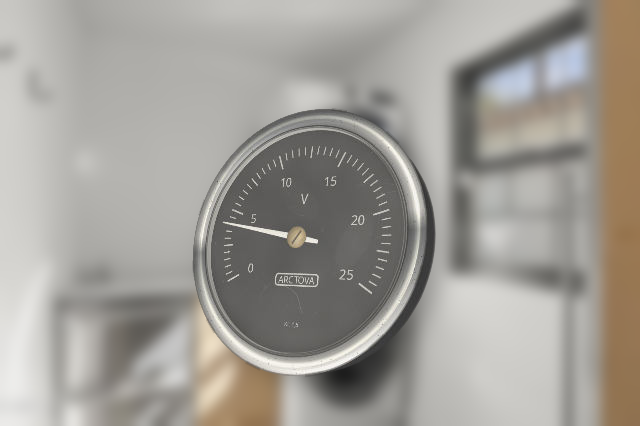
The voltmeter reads 4 V
